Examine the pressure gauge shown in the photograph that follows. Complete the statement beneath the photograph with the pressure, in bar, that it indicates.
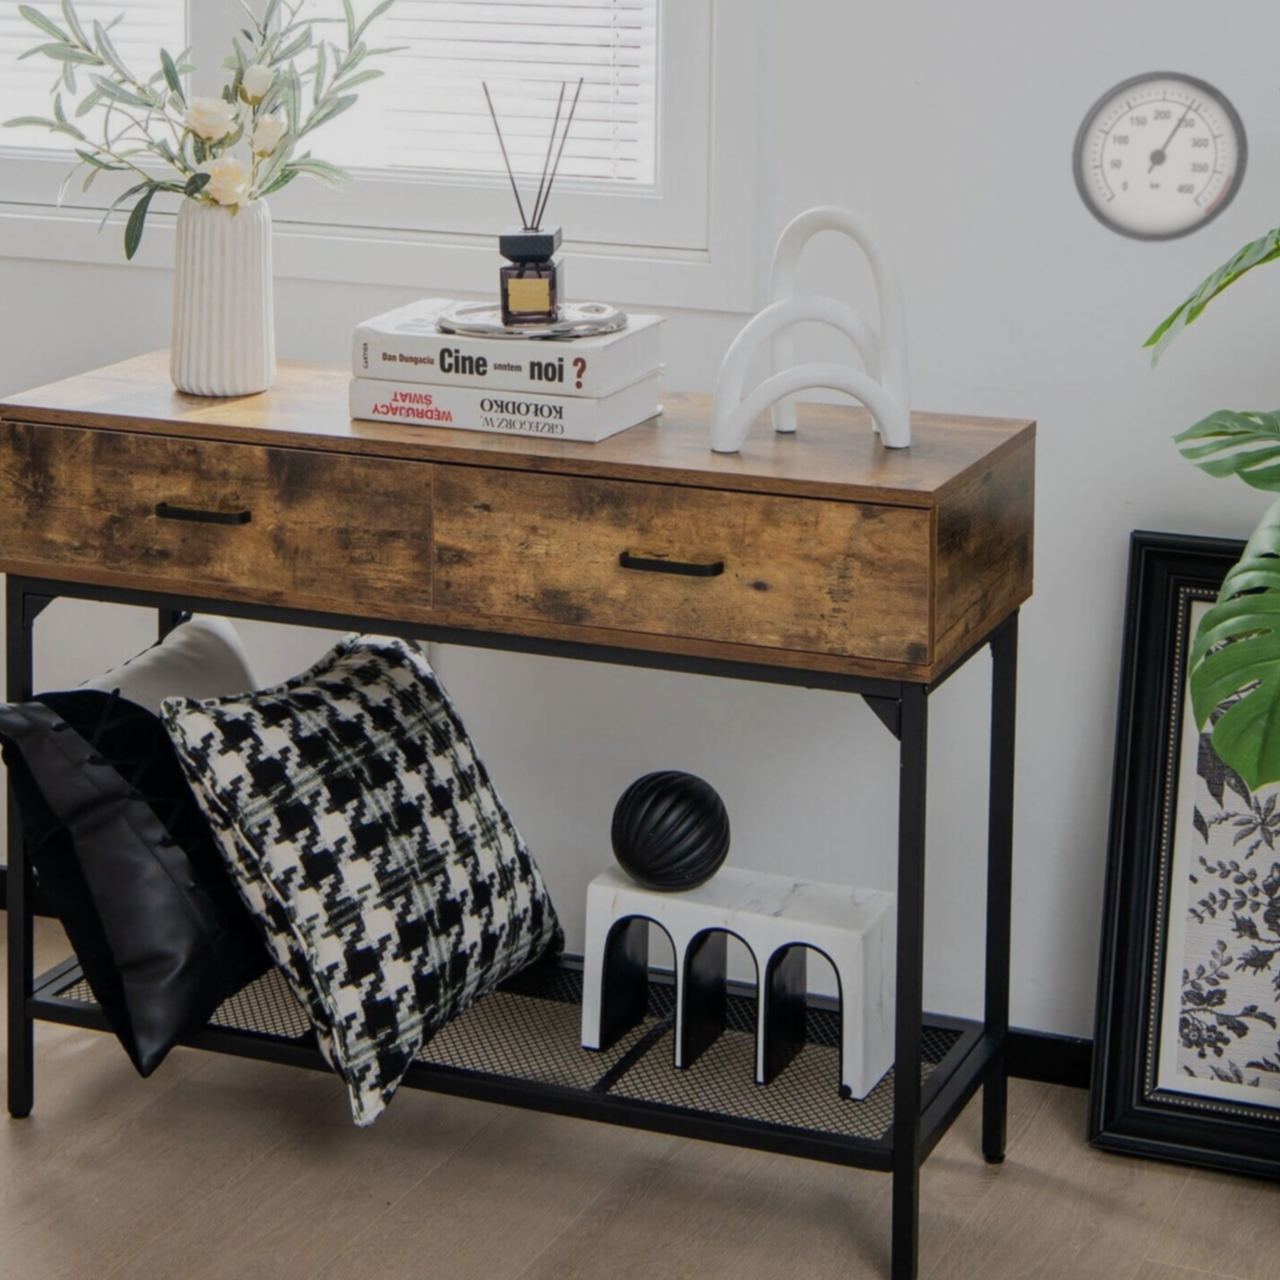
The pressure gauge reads 240 bar
